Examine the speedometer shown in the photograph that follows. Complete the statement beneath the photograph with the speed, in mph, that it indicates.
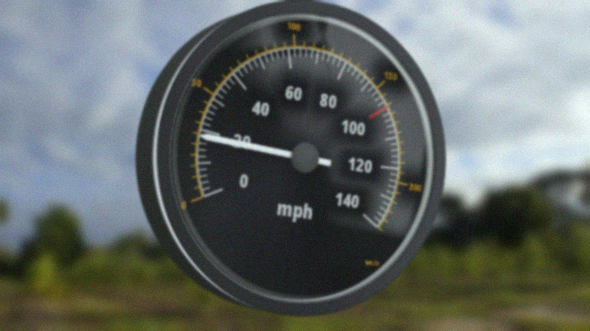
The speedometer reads 18 mph
